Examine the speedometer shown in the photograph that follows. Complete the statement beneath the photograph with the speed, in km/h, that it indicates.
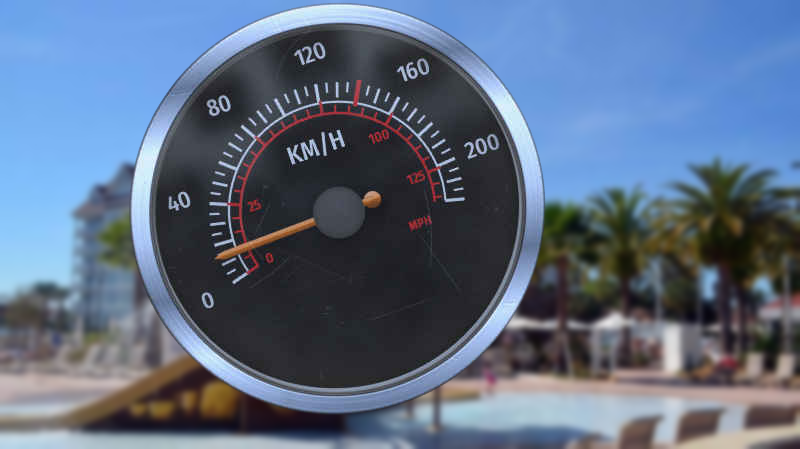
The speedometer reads 15 km/h
